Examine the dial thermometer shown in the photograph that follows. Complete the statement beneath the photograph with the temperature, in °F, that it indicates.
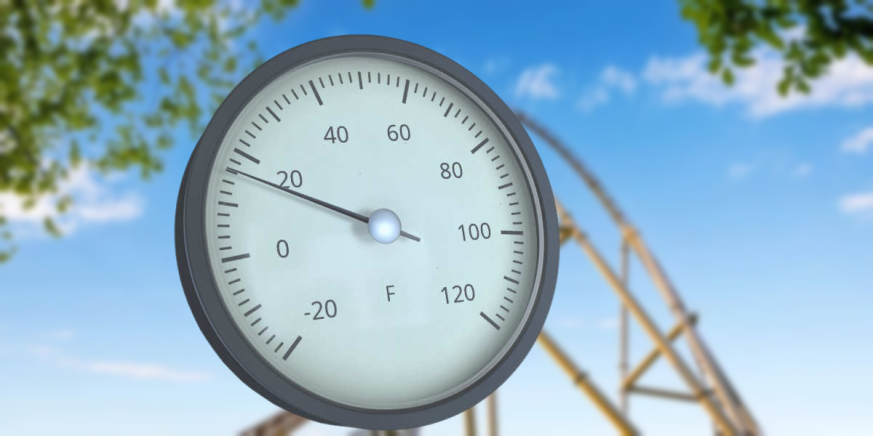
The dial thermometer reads 16 °F
